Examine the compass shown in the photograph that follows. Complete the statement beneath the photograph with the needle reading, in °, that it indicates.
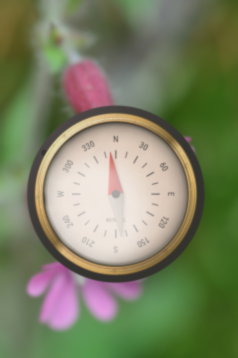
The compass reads 352.5 °
